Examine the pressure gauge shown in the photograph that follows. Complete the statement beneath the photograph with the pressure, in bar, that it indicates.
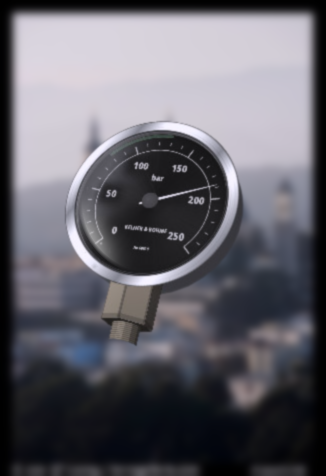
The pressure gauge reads 190 bar
